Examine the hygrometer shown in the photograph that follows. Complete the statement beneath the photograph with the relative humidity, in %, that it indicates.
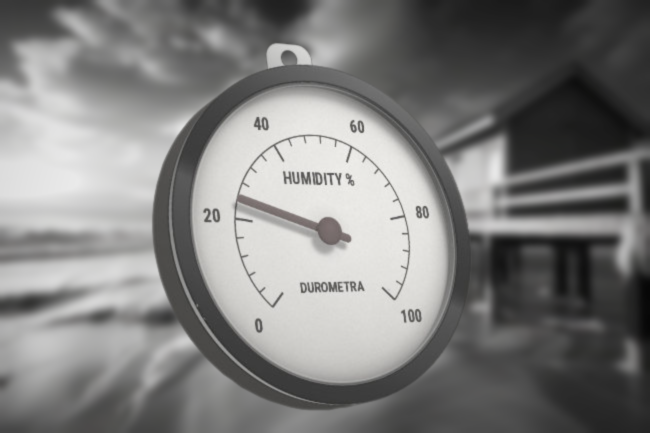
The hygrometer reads 24 %
